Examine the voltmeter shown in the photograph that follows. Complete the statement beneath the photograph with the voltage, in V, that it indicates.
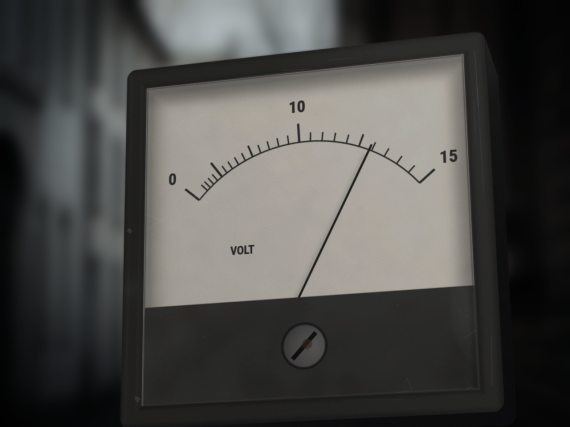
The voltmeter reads 13 V
